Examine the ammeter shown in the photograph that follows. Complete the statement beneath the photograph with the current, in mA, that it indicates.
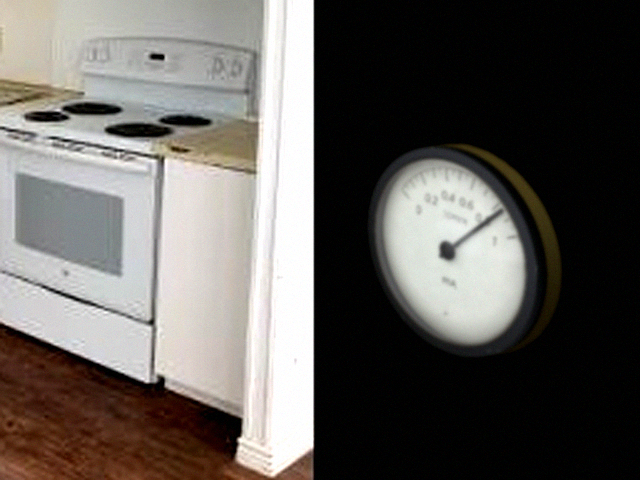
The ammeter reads 0.85 mA
